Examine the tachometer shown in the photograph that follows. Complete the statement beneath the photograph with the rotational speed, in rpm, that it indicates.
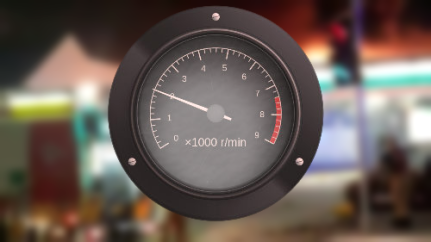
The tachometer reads 2000 rpm
